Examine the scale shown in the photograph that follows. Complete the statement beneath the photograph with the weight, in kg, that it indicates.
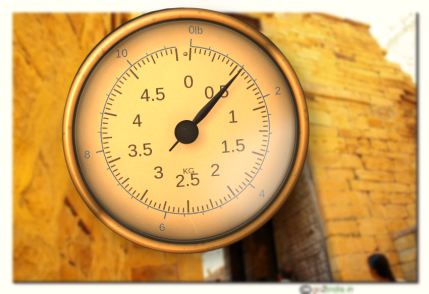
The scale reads 0.55 kg
